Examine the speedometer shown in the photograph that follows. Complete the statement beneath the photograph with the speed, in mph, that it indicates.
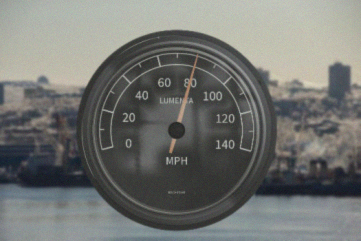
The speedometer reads 80 mph
